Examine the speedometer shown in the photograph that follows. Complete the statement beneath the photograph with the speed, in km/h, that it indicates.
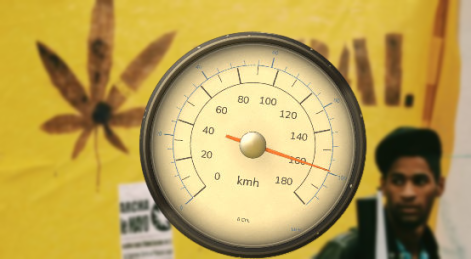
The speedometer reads 160 km/h
